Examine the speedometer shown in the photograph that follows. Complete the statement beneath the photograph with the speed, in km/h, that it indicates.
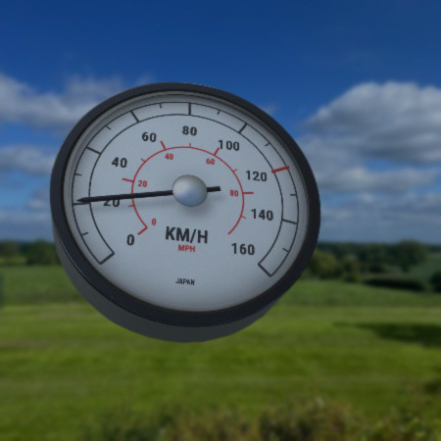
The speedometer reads 20 km/h
